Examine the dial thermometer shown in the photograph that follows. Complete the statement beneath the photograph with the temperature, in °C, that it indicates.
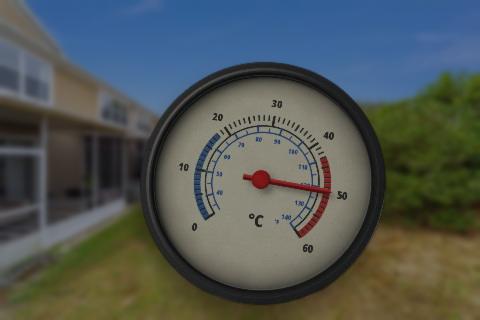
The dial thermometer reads 50 °C
